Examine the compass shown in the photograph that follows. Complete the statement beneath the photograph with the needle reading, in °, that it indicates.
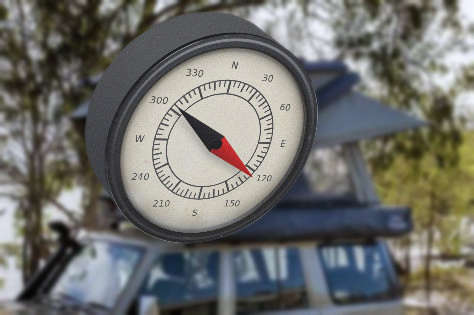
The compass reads 125 °
